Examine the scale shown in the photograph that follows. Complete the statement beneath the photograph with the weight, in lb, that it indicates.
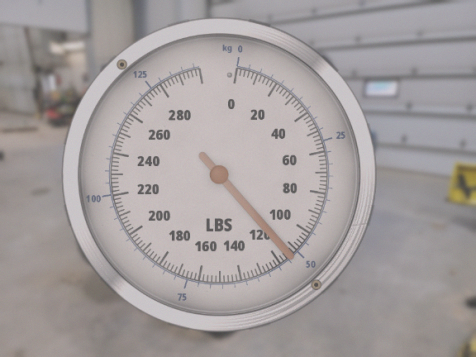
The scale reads 114 lb
